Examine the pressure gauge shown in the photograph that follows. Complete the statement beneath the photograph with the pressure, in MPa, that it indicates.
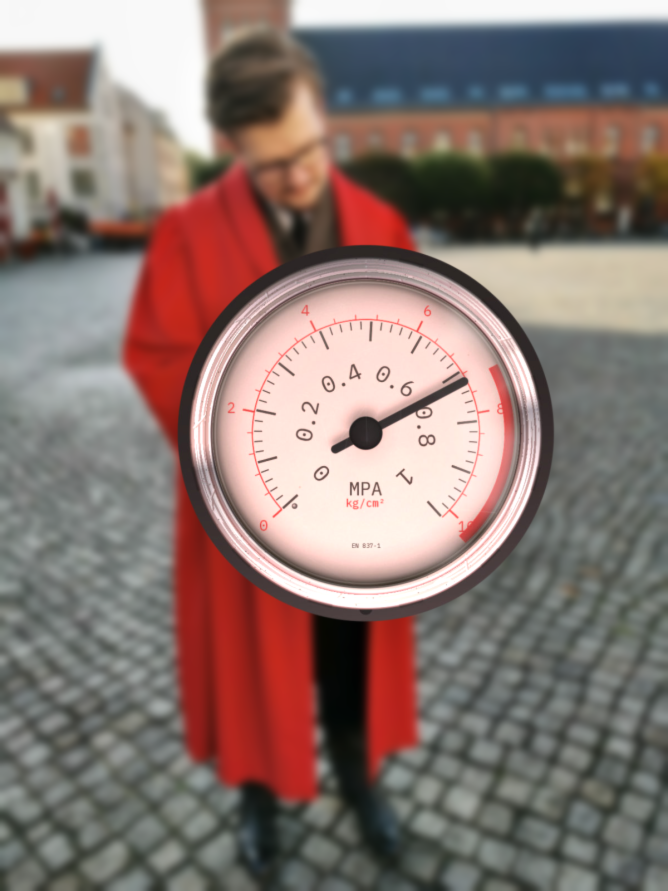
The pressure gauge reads 0.72 MPa
